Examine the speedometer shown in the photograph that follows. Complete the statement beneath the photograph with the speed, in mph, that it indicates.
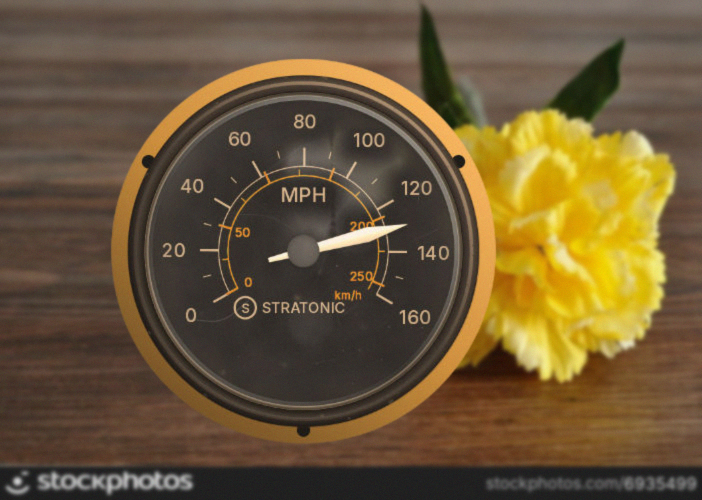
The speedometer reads 130 mph
